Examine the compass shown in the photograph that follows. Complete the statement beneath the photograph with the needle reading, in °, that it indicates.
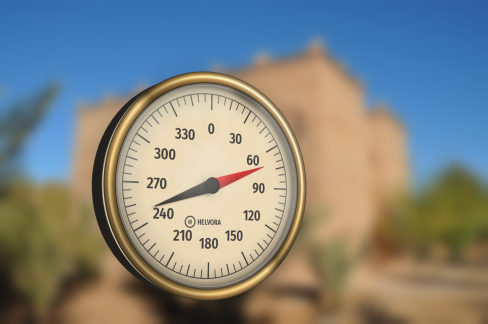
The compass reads 70 °
